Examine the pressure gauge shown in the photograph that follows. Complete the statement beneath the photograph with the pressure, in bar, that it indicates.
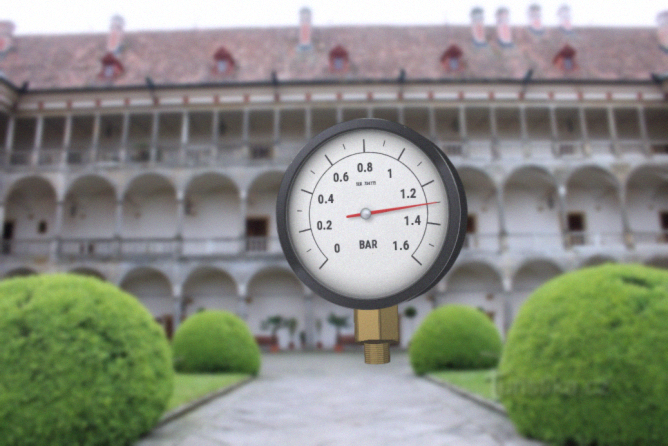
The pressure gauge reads 1.3 bar
